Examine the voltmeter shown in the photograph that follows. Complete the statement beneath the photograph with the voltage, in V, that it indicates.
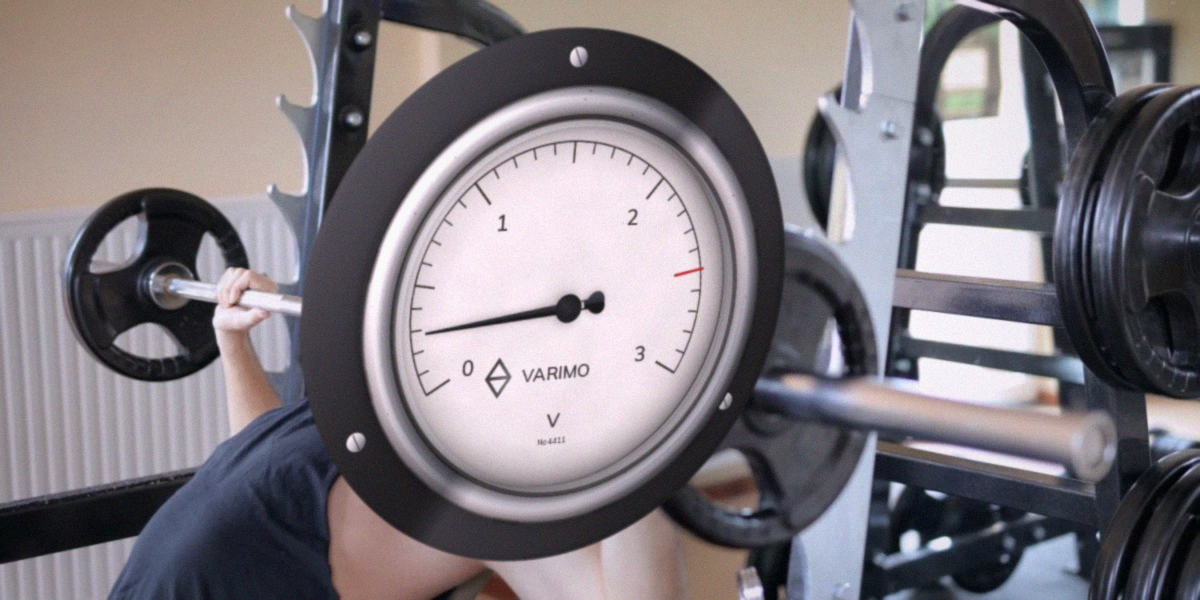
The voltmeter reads 0.3 V
